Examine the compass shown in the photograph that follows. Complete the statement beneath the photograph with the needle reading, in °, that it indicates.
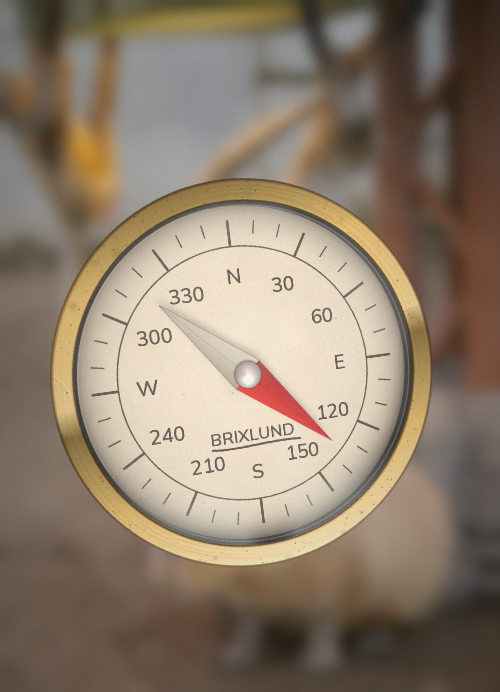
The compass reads 135 °
